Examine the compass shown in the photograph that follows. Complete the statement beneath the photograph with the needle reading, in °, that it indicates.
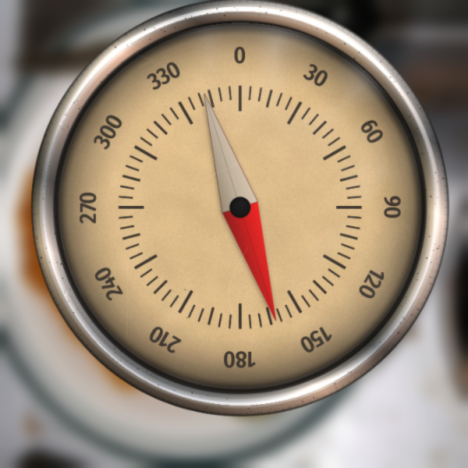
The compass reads 162.5 °
